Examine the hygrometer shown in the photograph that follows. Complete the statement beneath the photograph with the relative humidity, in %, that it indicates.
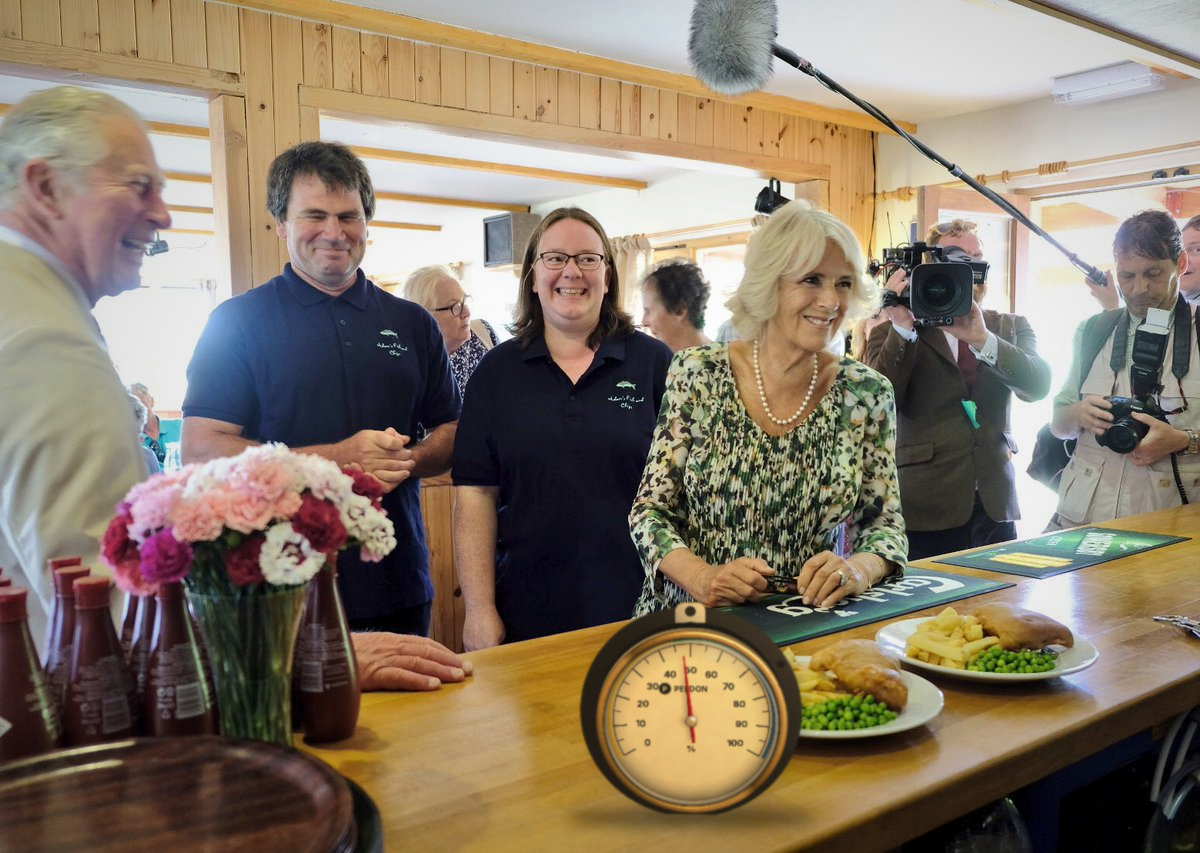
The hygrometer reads 47.5 %
